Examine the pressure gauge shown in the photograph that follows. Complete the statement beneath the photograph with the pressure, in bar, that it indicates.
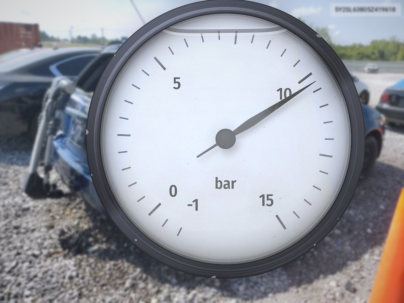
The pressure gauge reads 10.25 bar
